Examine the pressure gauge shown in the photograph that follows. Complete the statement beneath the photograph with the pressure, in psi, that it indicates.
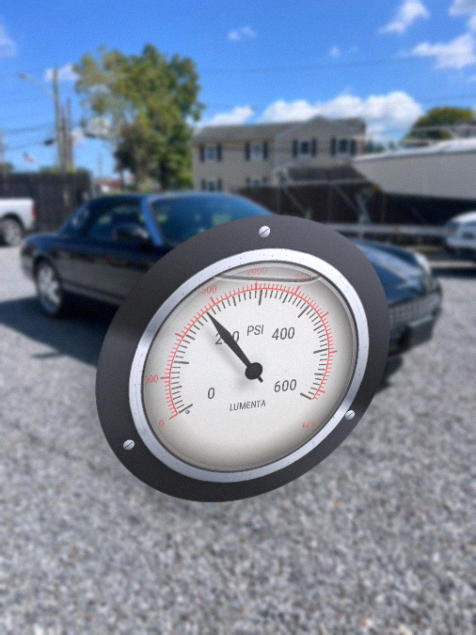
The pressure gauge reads 200 psi
